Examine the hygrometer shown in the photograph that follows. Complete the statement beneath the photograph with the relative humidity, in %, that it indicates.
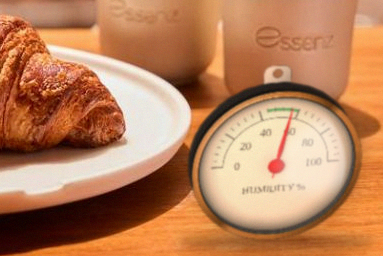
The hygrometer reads 56 %
